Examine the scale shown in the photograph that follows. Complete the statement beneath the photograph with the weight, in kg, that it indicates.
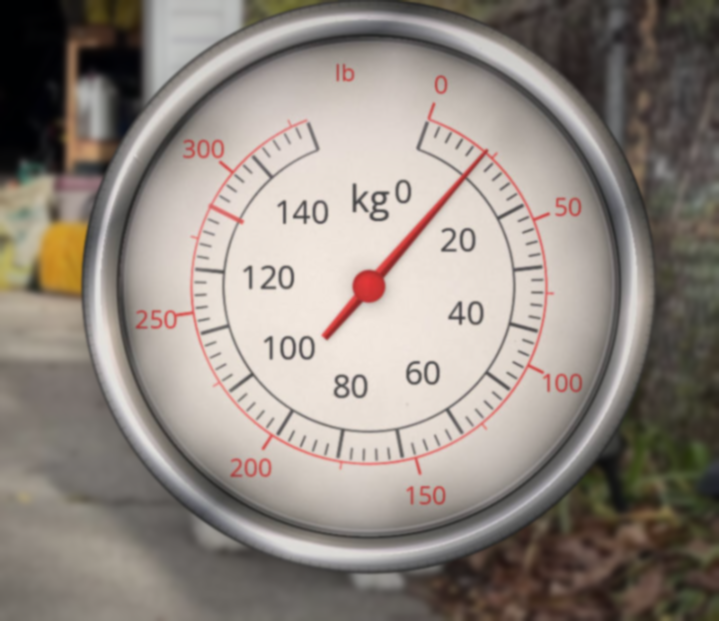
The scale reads 10 kg
